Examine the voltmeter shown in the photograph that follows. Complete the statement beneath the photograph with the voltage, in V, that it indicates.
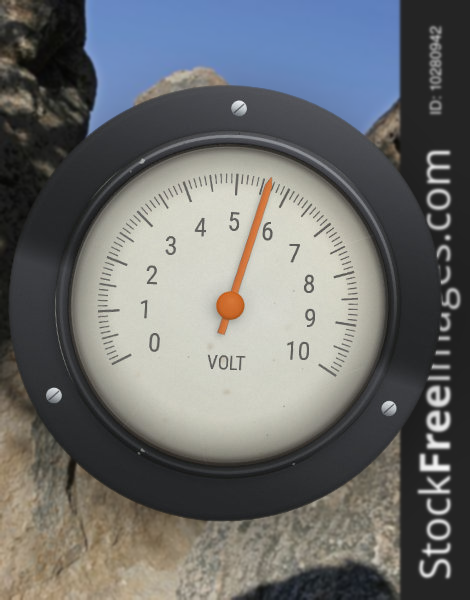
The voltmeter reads 5.6 V
